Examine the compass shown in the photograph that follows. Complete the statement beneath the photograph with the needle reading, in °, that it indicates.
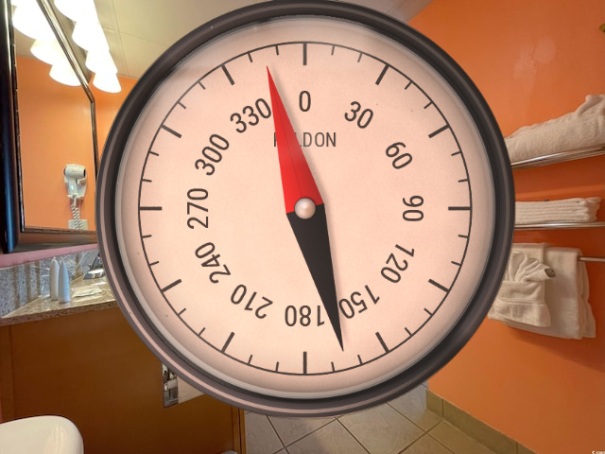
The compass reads 345 °
